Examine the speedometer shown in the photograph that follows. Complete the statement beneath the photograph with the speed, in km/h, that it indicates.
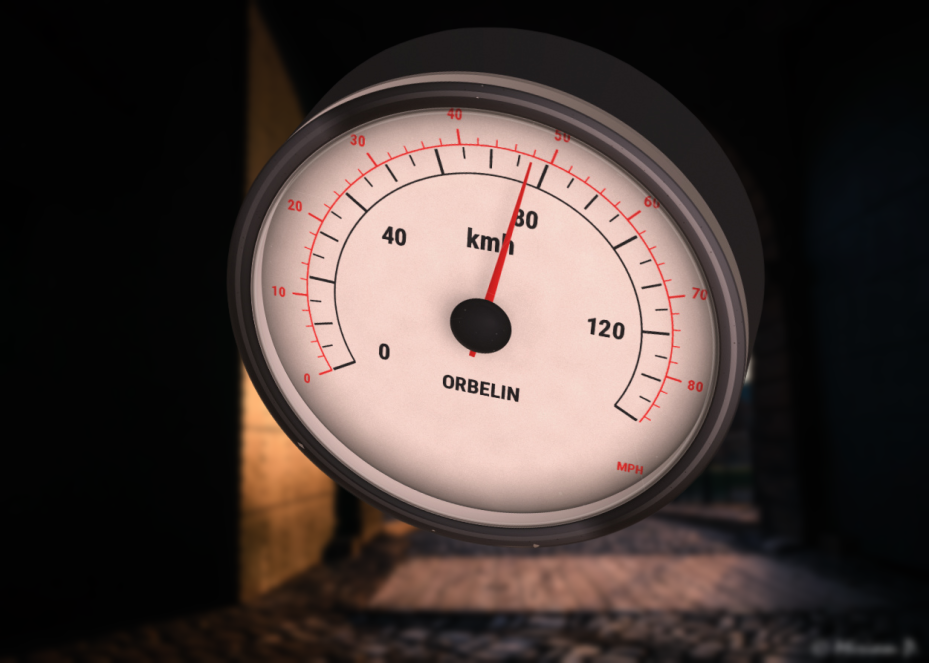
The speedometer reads 77.5 km/h
